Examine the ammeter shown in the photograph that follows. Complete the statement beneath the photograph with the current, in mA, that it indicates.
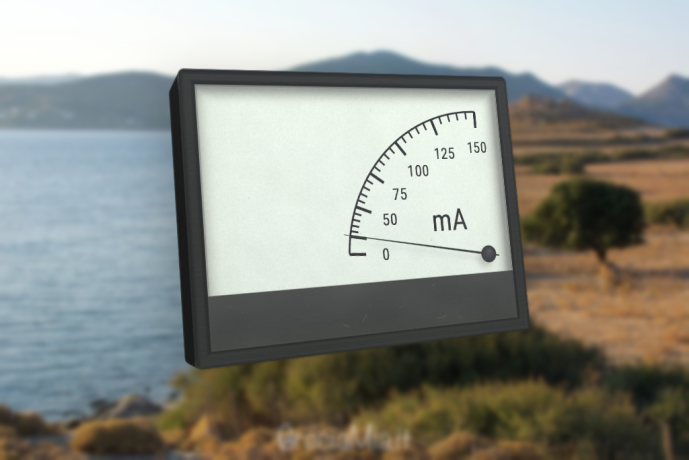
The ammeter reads 25 mA
